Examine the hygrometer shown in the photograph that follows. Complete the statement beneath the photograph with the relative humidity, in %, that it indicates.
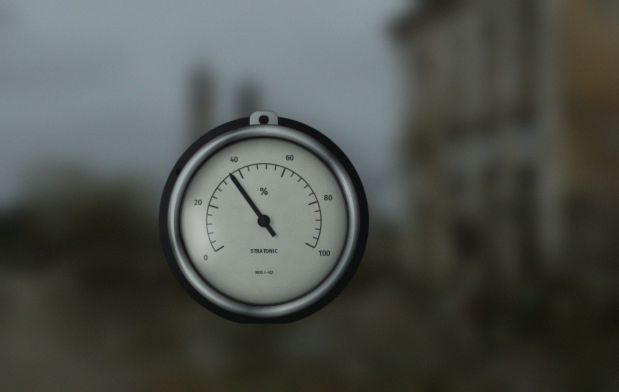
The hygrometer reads 36 %
